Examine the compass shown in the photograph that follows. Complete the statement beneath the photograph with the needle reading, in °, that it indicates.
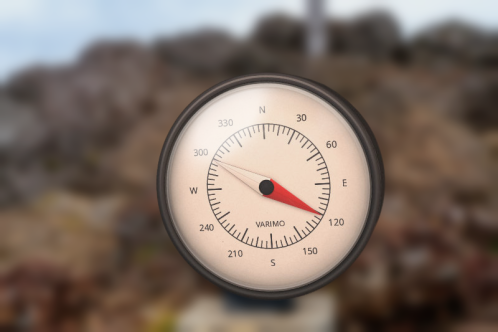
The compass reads 120 °
